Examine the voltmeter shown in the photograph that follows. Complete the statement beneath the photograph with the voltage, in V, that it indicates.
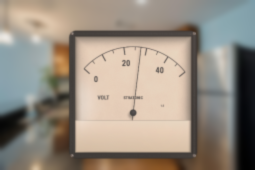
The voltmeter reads 27.5 V
